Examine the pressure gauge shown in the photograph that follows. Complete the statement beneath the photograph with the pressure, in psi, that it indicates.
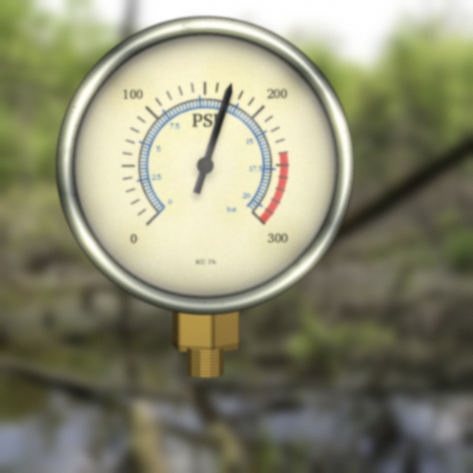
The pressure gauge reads 170 psi
